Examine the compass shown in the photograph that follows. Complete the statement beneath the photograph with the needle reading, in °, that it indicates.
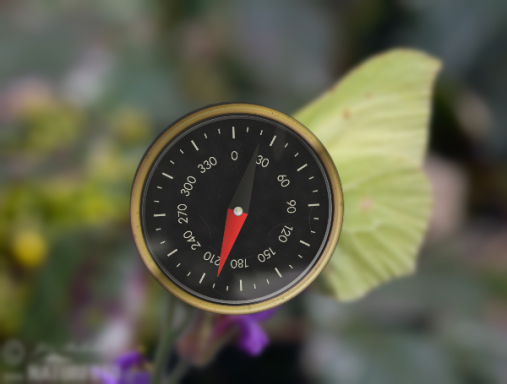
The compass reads 200 °
